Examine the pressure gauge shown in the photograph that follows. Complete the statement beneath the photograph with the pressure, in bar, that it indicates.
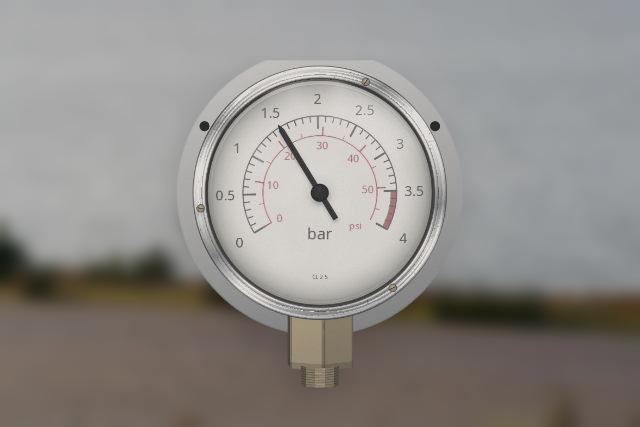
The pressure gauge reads 1.5 bar
